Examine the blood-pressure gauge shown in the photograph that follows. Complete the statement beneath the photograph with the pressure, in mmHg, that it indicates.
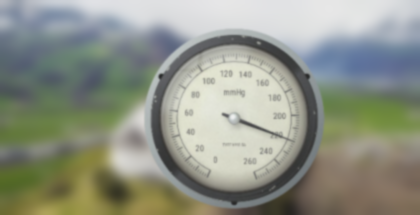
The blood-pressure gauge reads 220 mmHg
